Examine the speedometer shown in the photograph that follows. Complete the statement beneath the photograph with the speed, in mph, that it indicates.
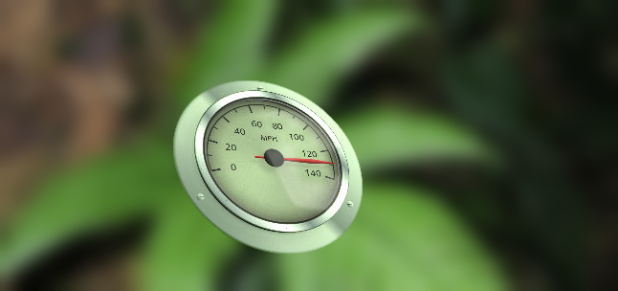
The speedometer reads 130 mph
